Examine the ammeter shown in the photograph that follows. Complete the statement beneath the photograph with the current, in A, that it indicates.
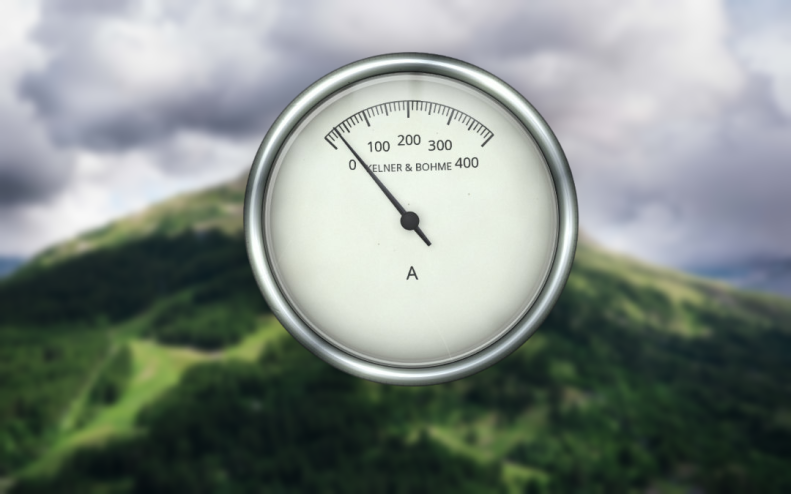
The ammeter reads 30 A
